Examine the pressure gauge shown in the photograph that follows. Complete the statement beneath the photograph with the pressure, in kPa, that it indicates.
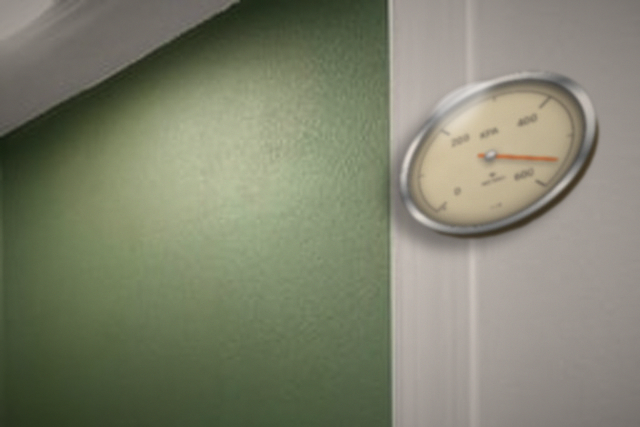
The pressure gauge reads 550 kPa
